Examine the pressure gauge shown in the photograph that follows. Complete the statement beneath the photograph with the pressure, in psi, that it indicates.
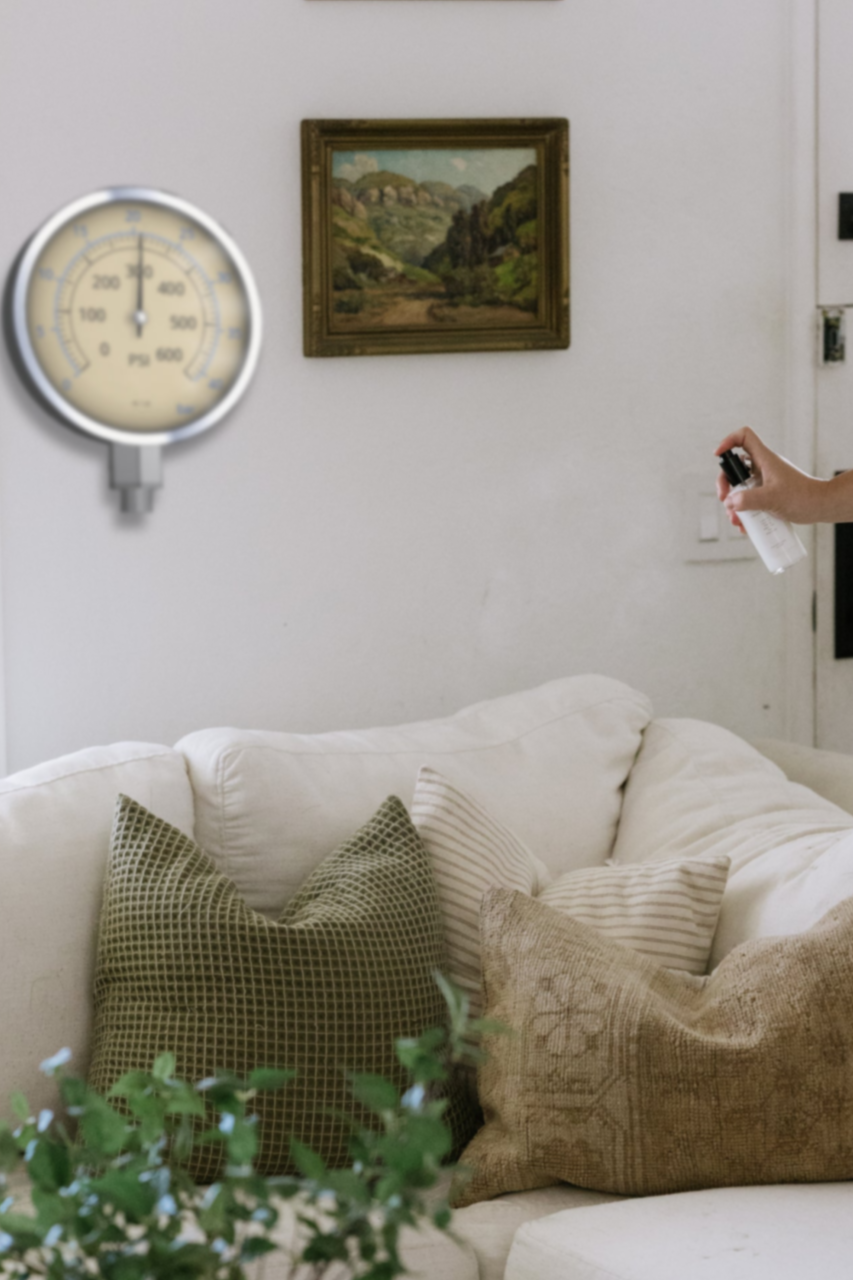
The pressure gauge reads 300 psi
